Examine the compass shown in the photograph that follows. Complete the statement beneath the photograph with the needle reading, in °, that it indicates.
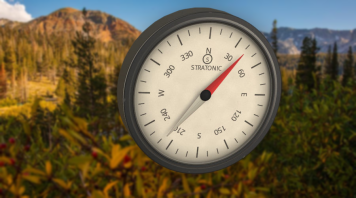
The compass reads 40 °
